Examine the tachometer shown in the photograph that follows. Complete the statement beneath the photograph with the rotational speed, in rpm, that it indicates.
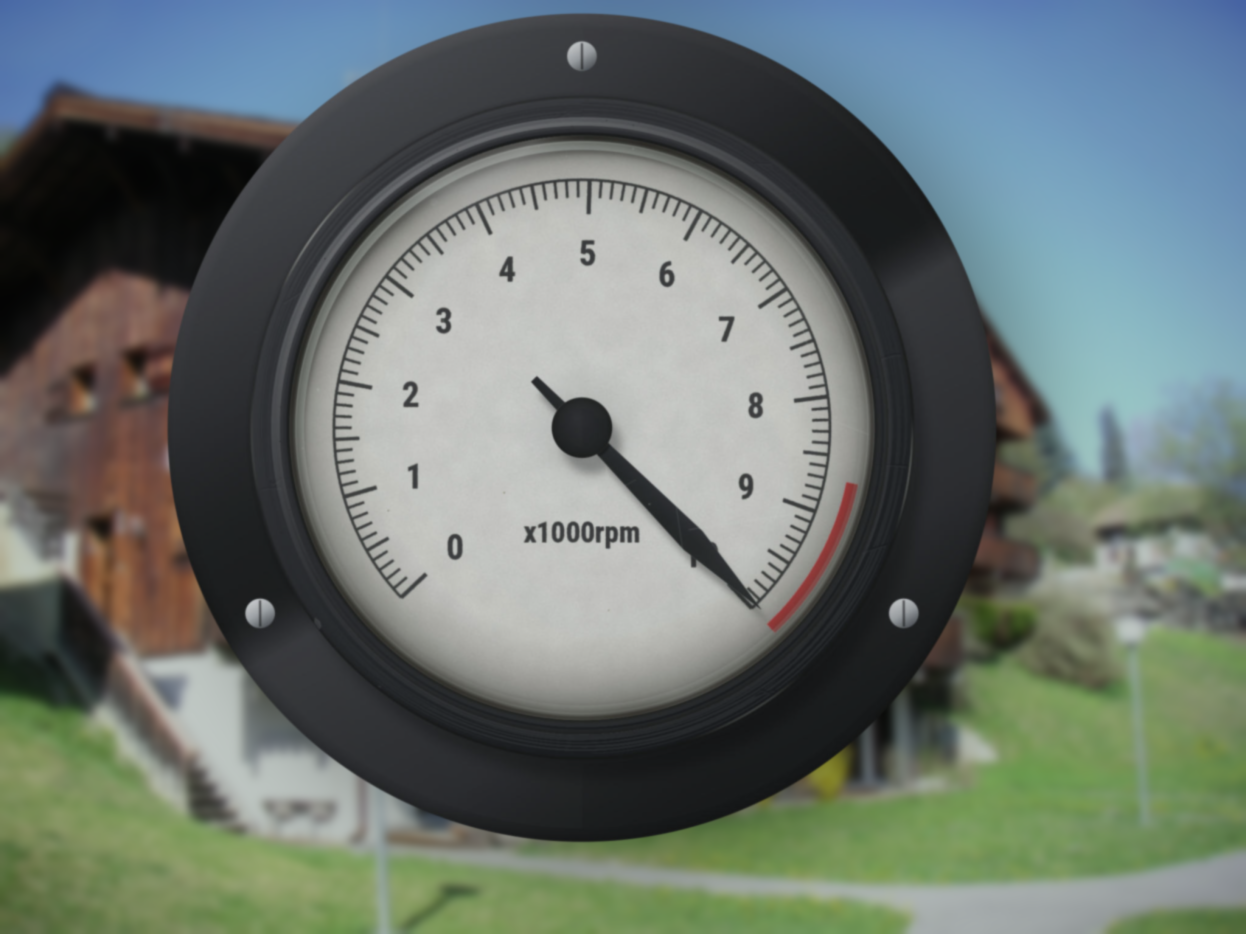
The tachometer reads 9950 rpm
